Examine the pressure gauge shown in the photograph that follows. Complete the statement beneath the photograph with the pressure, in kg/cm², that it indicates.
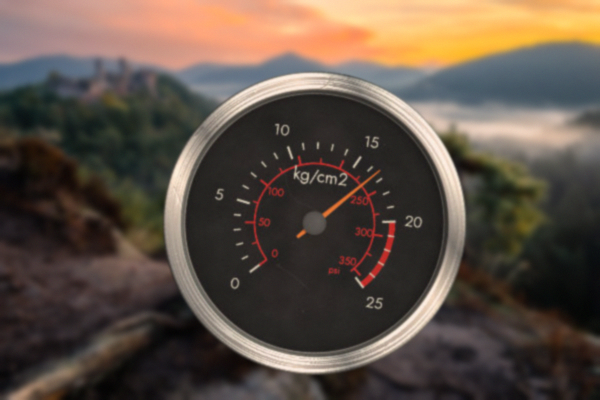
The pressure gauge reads 16.5 kg/cm²
